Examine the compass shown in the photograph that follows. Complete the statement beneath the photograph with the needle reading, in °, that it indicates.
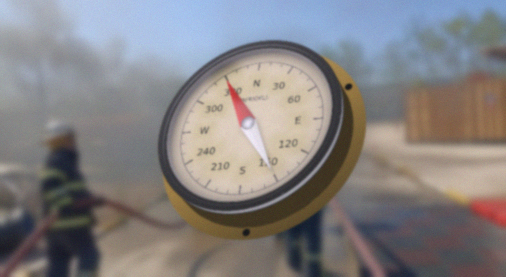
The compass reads 330 °
